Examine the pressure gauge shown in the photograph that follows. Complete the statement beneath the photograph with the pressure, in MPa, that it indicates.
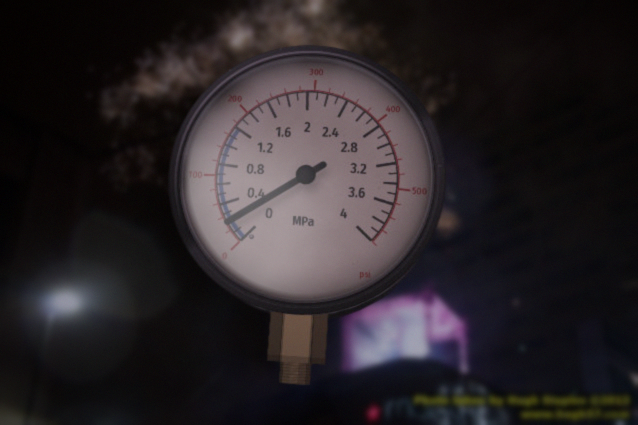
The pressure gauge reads 0.2 MPa
